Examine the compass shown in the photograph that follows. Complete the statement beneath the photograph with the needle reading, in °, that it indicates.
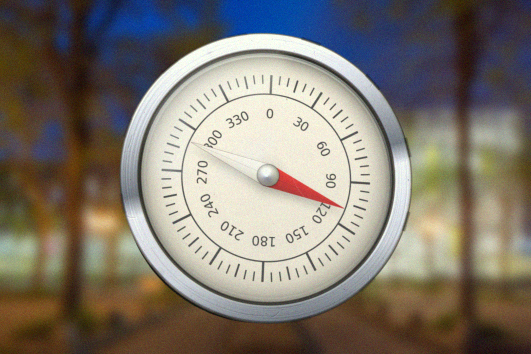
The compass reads 110 °
